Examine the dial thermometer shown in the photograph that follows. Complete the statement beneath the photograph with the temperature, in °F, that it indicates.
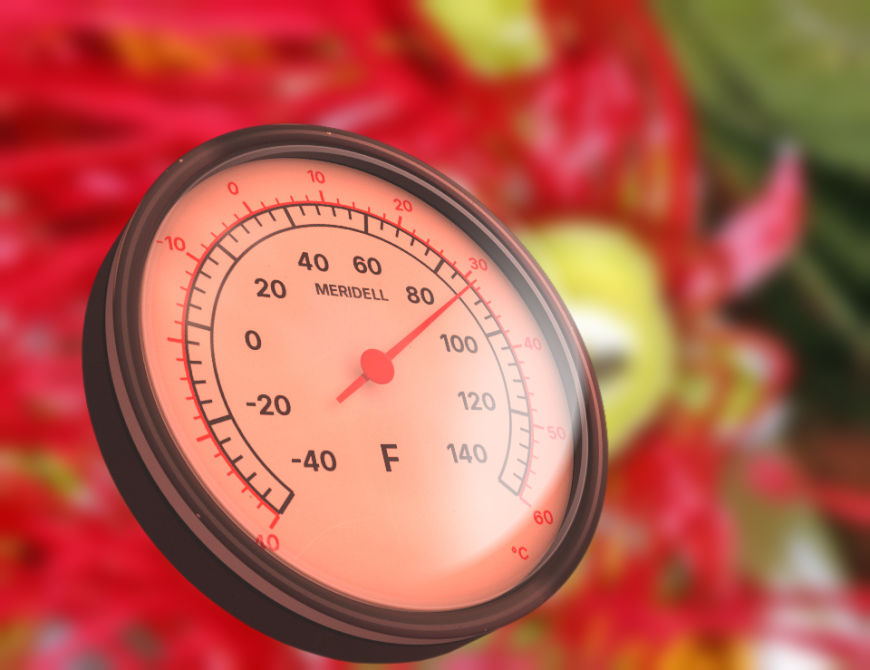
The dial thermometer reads 88 °F
